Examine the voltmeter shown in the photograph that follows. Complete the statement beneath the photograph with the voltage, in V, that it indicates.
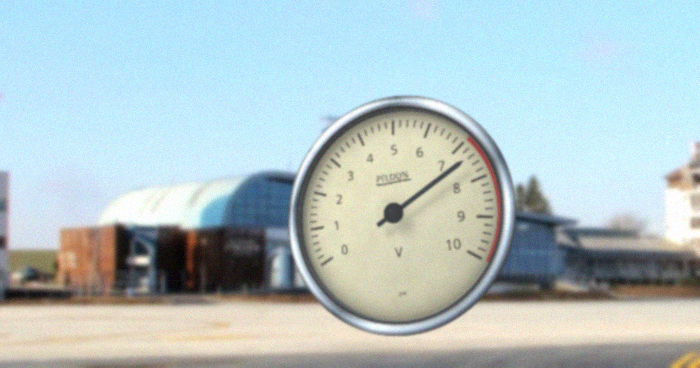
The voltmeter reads 7.4 V
